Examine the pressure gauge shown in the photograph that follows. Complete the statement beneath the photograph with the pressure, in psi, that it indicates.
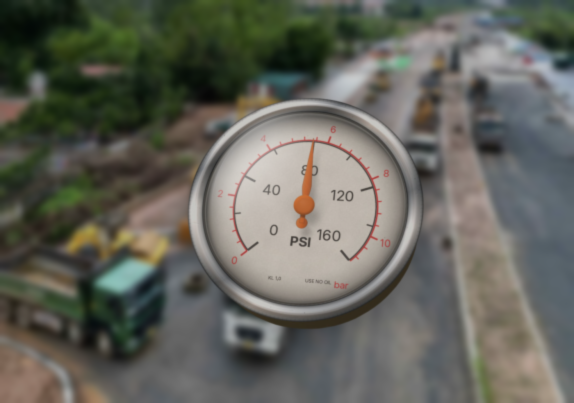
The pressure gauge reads 80 psi
